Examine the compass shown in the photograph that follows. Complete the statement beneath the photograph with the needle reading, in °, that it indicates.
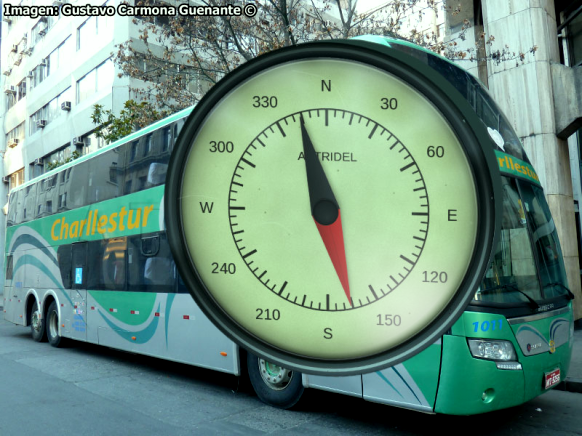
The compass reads 165 °
